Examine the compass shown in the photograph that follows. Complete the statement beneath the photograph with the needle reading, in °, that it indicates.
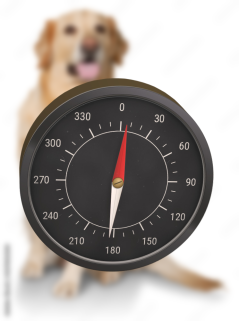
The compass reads 5 °
